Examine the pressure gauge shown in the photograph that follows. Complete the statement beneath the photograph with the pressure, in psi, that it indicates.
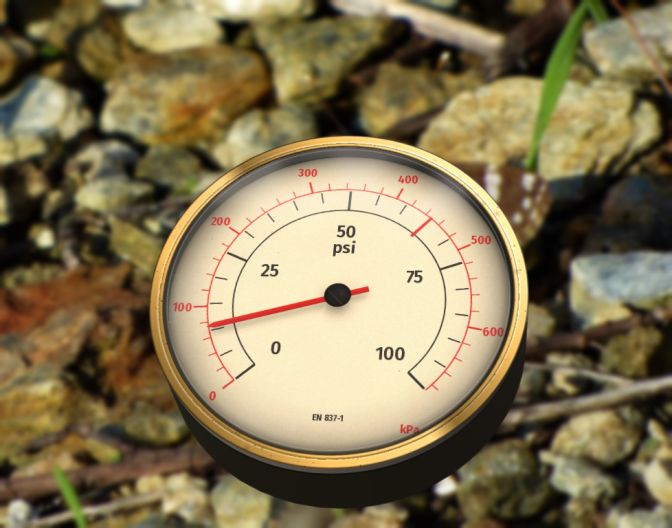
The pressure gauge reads 10 psi
